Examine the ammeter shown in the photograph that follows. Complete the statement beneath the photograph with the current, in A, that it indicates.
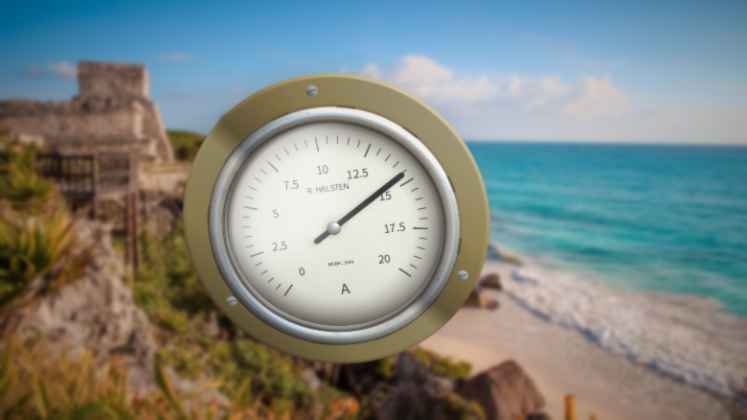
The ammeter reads 14.5 A
